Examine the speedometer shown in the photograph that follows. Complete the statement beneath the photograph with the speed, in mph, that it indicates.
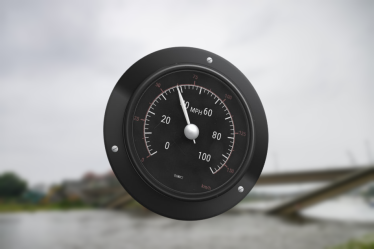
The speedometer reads 38 mph
